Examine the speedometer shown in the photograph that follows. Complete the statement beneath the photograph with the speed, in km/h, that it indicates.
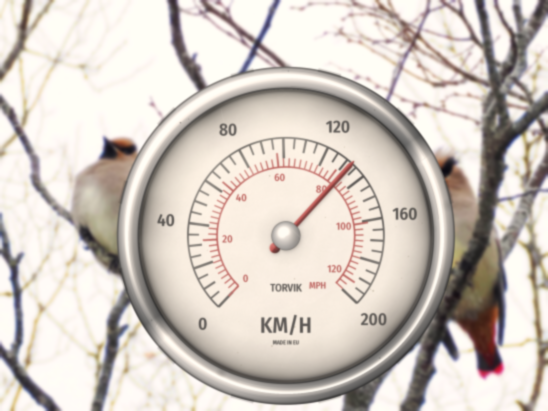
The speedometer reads 132.5 km/h
